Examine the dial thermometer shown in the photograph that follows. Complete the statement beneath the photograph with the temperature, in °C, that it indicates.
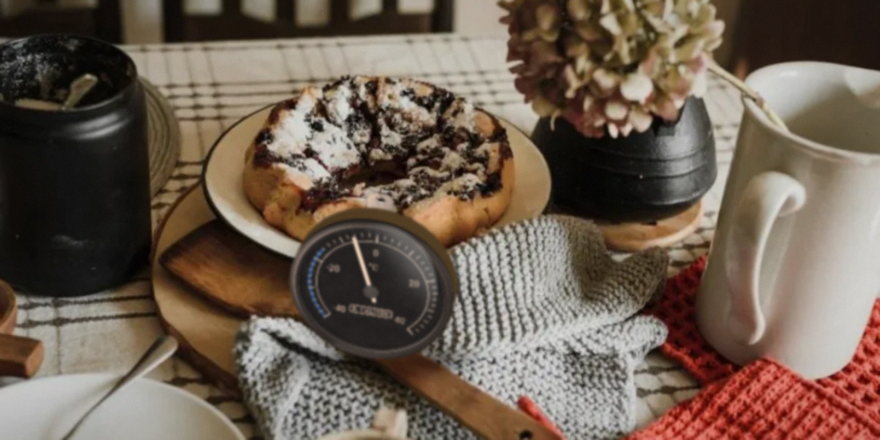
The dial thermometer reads -6 °C
